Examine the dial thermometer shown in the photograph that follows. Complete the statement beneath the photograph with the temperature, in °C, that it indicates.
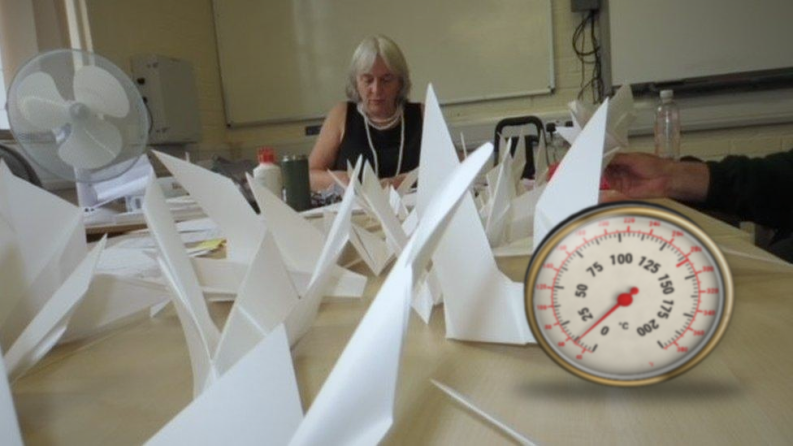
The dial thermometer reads 12.5 °C
